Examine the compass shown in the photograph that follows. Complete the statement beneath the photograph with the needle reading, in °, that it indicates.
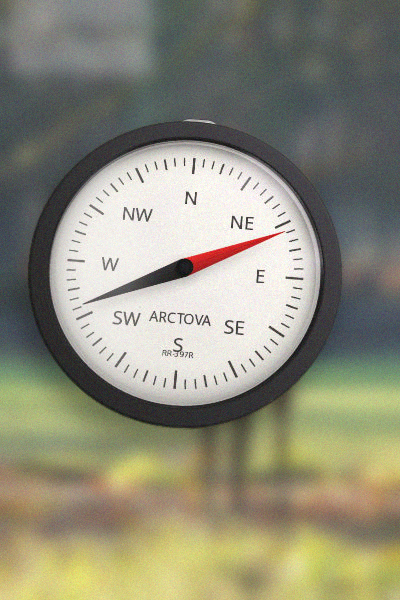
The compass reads 65 °
